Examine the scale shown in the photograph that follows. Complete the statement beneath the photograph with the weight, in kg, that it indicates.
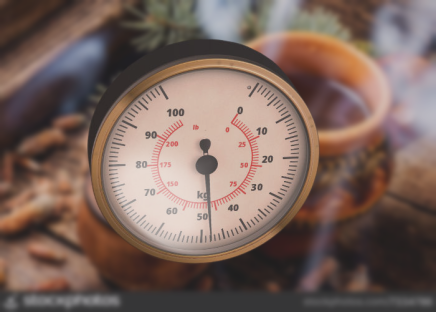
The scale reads 48 kg
